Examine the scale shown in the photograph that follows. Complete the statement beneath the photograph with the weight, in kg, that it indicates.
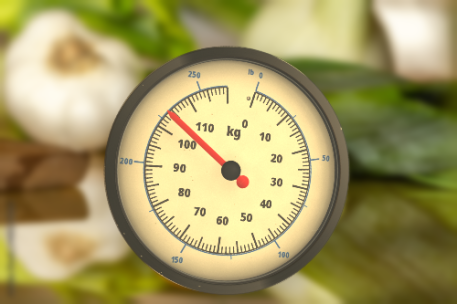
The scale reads 104 kg
